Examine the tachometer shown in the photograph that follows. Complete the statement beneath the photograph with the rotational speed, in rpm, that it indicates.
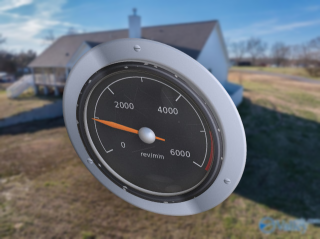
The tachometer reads 1000 rpm
